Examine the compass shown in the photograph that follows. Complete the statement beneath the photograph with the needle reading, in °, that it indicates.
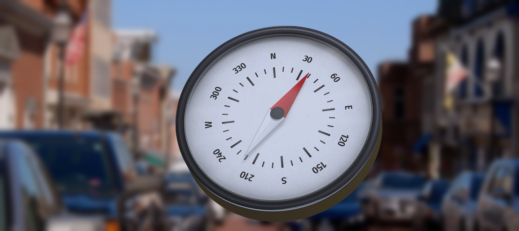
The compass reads 40 °
